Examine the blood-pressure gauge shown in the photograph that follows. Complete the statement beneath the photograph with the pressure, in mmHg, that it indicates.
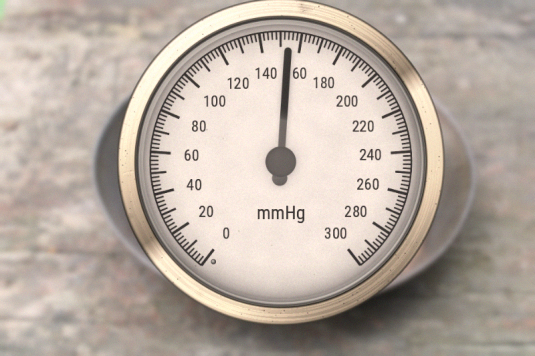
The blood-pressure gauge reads 154 mmHg
